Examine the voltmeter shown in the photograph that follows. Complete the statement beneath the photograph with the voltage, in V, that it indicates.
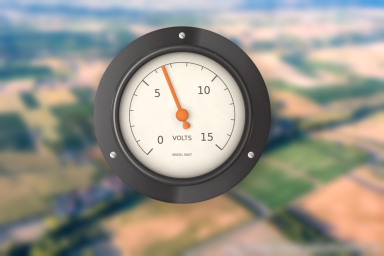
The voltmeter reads 6.5 V
